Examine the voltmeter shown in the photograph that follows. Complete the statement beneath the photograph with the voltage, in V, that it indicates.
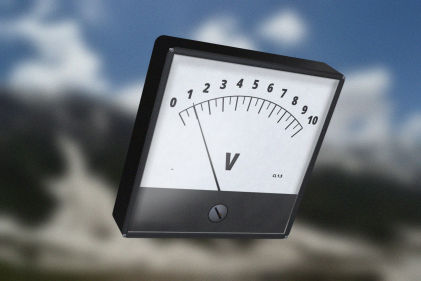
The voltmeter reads 1 V
